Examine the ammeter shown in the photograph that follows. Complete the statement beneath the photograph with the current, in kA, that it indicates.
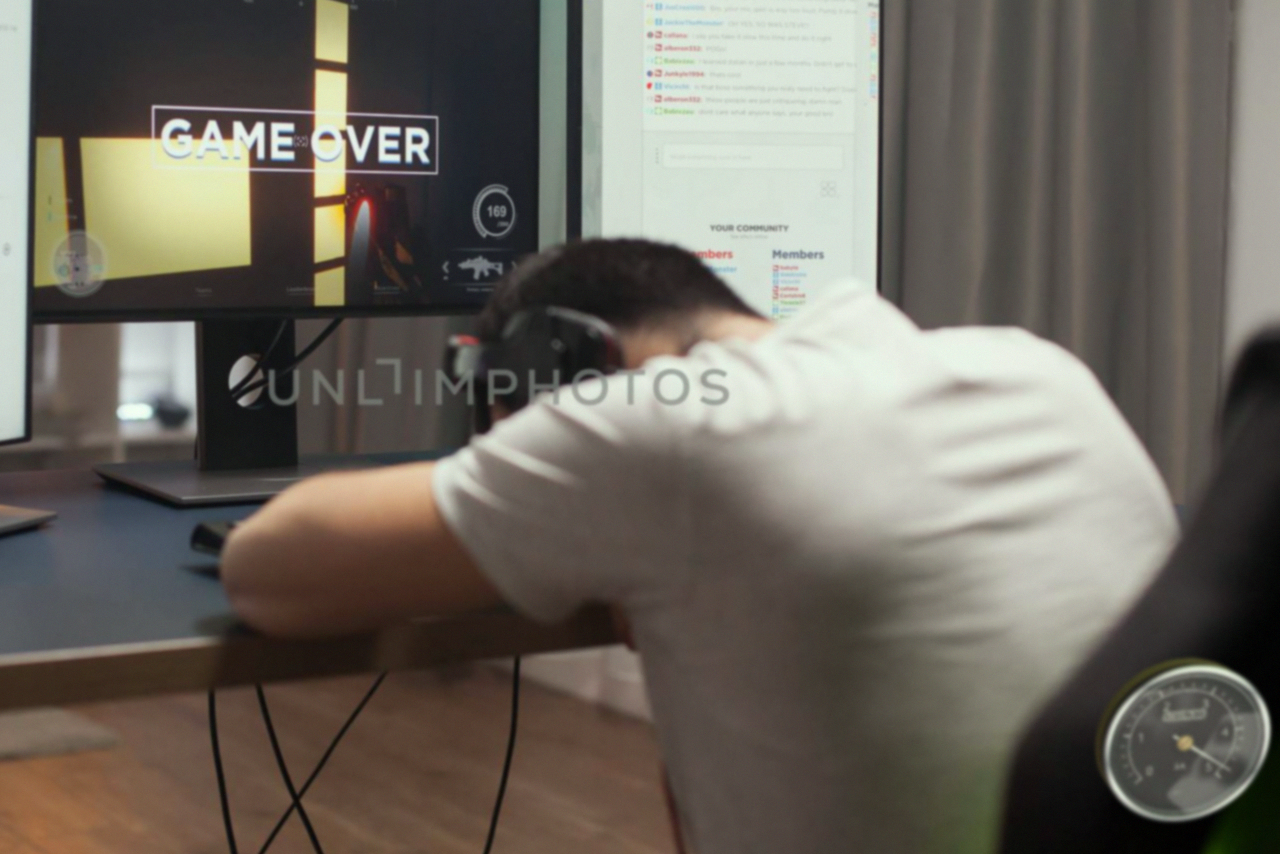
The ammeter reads 4.8 kA
